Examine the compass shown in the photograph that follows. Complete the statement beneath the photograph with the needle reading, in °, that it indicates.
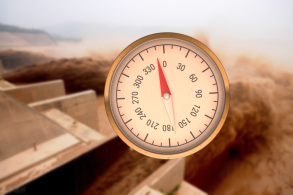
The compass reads 350 °
